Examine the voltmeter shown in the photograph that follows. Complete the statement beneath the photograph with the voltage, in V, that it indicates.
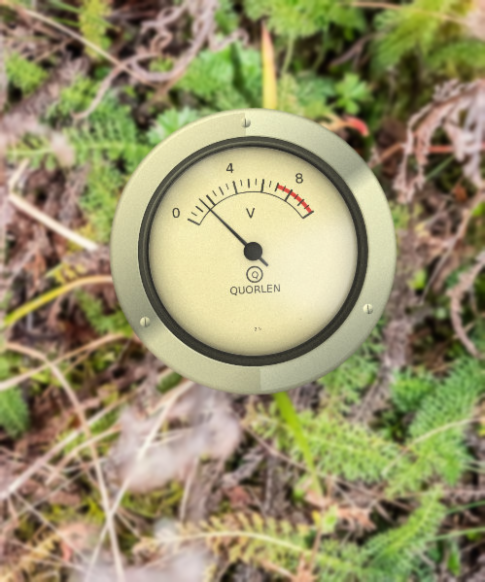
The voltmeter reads 1.5 V
